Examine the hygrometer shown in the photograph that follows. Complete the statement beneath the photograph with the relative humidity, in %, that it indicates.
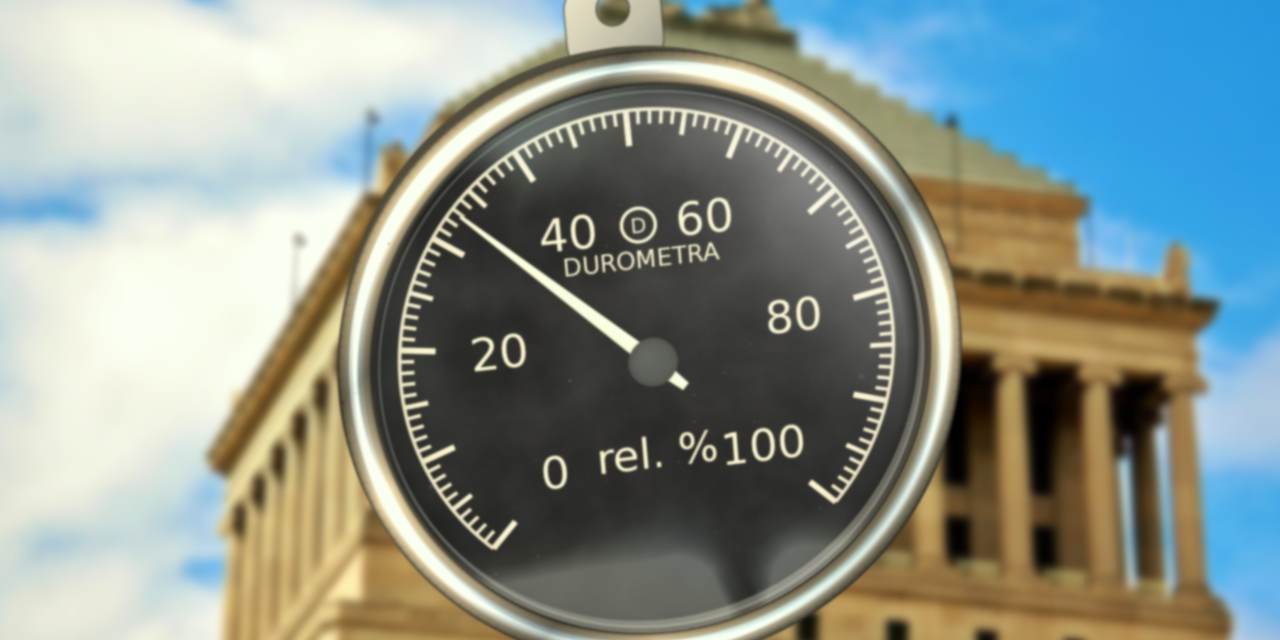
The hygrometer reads 33 %
